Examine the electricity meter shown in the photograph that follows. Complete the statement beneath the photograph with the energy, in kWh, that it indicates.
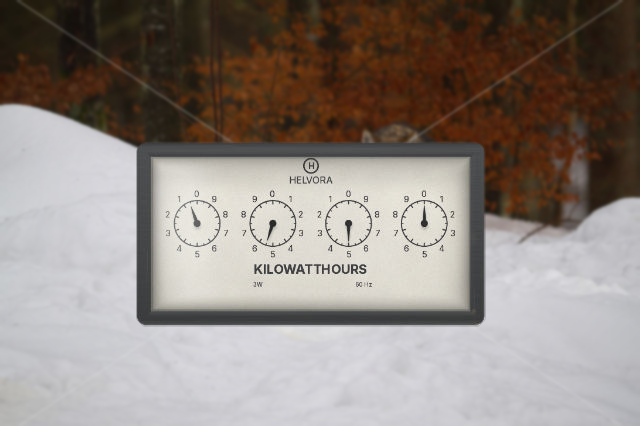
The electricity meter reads 550 kWh
